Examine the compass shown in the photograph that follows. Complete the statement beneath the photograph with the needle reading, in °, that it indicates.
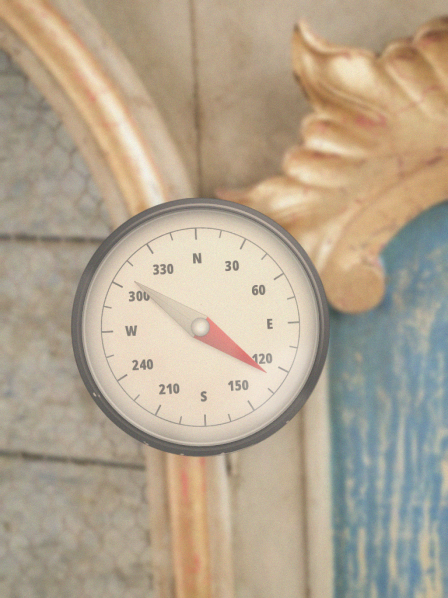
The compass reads 127.5 °
